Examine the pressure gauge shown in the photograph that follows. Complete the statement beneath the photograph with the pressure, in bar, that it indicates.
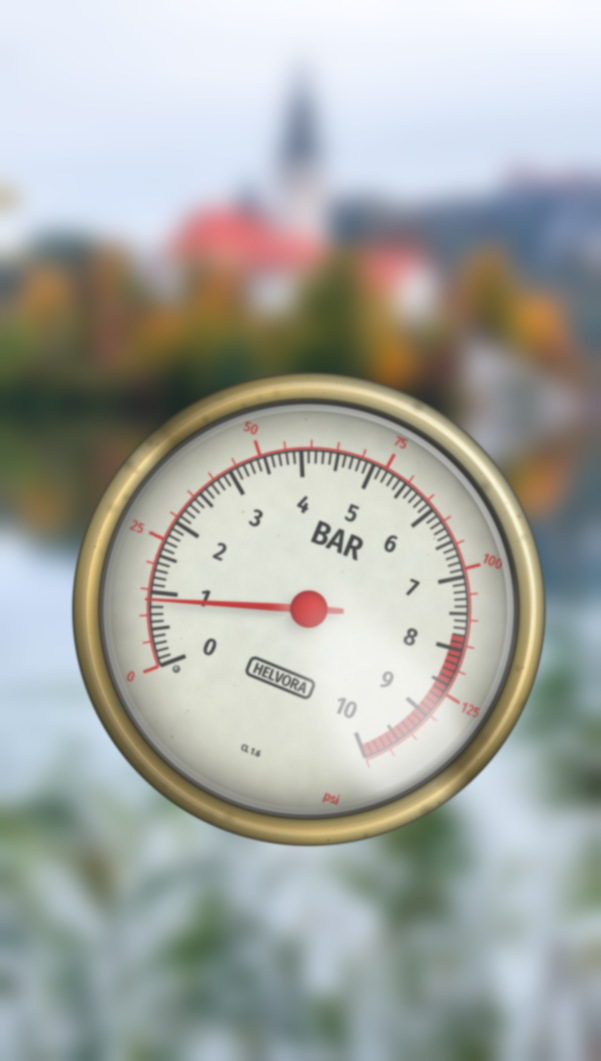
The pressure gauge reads 0.9 bar
